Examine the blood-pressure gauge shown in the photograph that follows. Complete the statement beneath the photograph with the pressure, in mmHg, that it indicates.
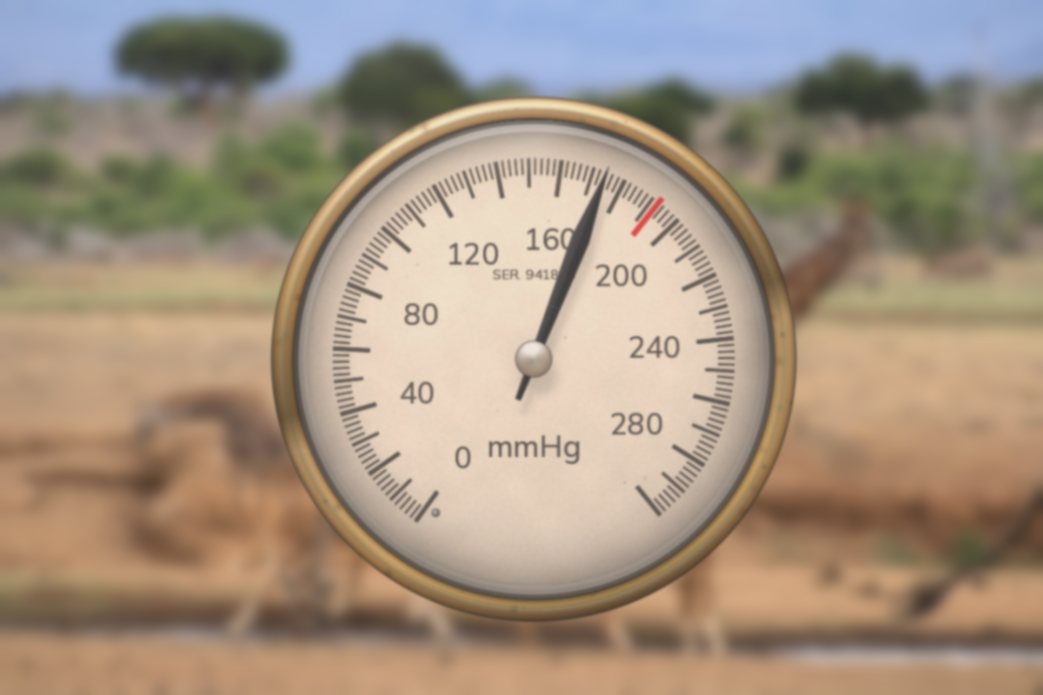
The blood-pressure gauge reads 174 mmHg
